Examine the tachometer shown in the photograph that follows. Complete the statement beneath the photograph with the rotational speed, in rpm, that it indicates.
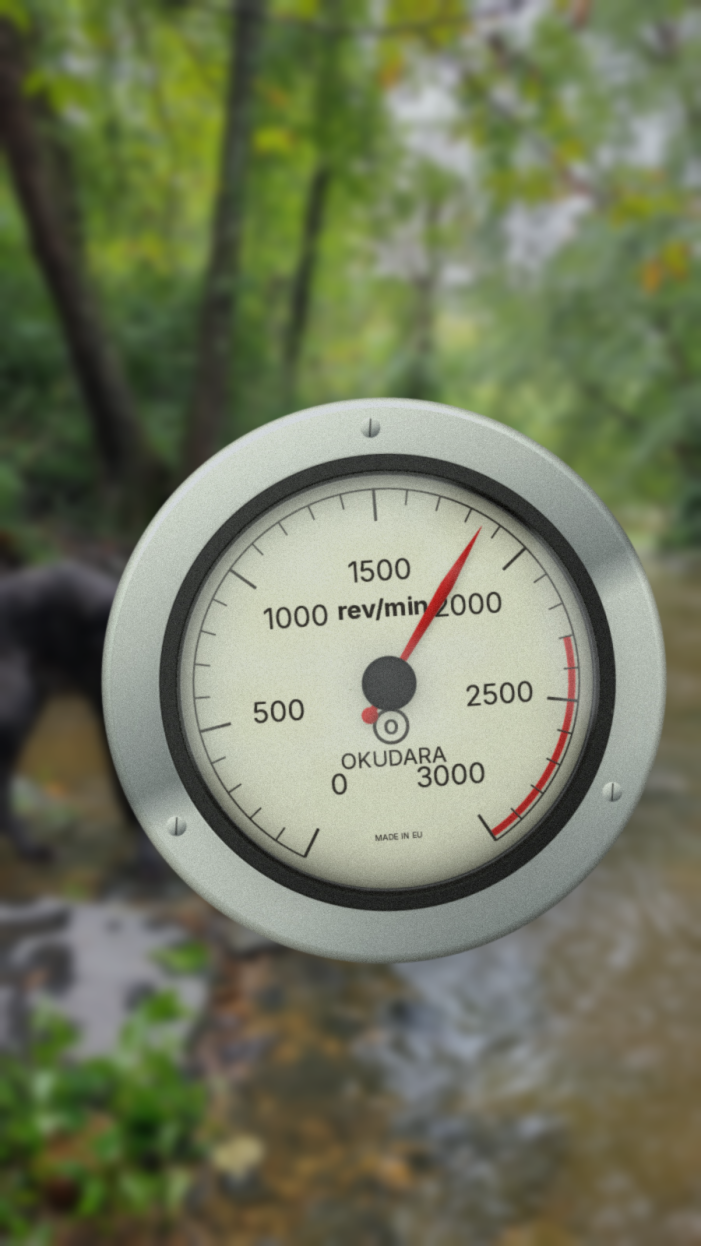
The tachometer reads 1850 rpm
